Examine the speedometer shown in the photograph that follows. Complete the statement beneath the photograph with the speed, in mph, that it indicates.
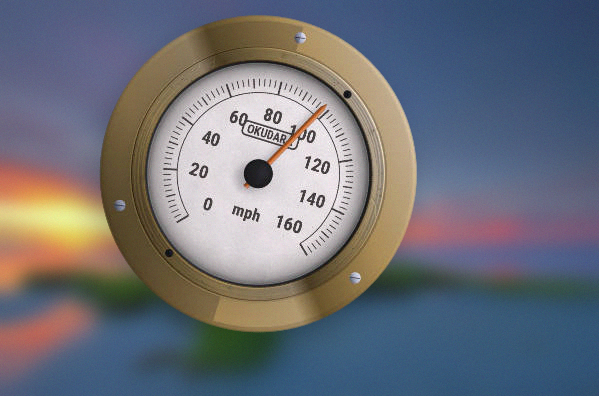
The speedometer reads 98 mph
